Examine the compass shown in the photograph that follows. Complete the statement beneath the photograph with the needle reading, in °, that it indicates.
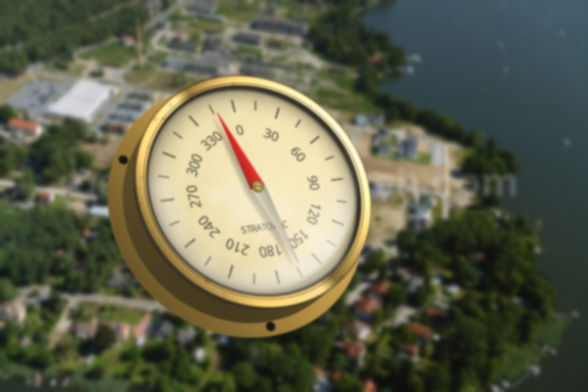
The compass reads 345 °
